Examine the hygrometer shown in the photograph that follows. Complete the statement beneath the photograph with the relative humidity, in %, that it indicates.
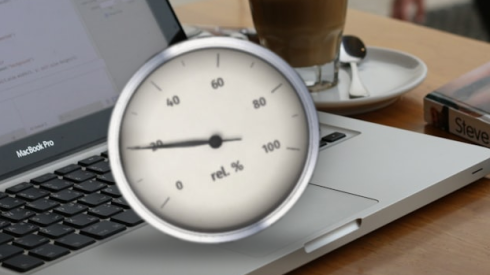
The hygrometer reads 20 %
